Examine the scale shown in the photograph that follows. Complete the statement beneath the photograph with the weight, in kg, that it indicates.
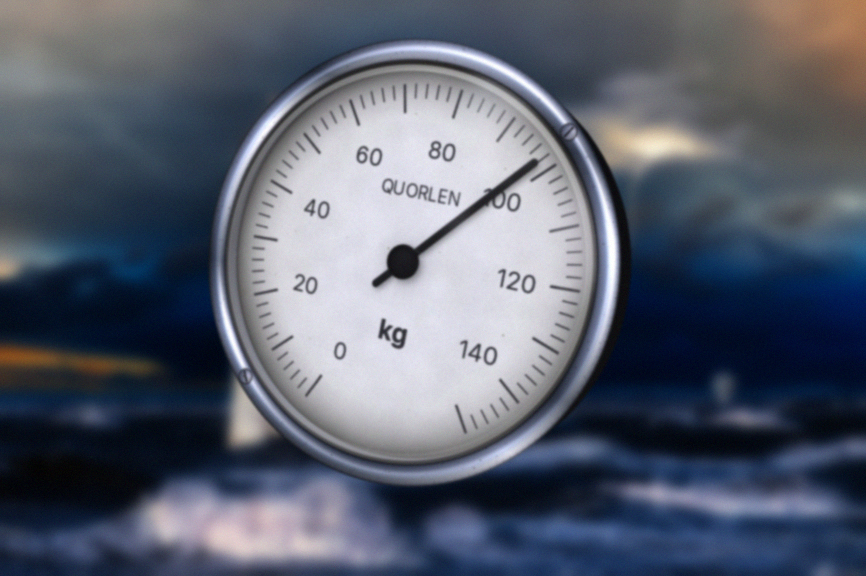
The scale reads 98 kg
